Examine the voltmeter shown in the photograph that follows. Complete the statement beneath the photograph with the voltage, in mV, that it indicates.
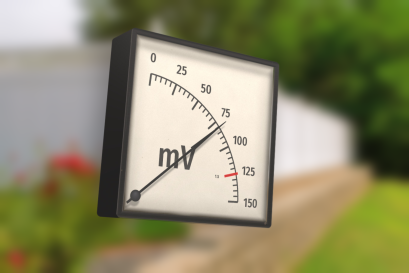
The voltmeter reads 80 mV
